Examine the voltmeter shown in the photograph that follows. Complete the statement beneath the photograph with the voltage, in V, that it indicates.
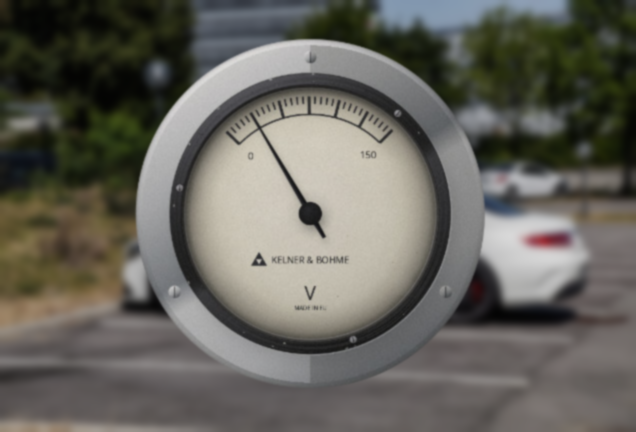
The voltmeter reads 25 V
